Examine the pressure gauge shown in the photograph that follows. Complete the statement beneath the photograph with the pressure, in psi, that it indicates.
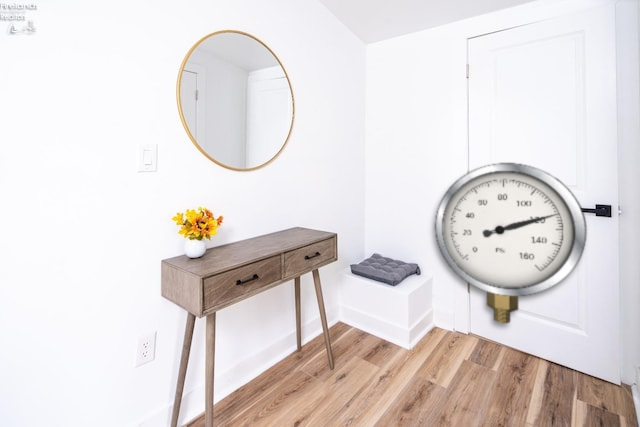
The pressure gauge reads 120 psi
